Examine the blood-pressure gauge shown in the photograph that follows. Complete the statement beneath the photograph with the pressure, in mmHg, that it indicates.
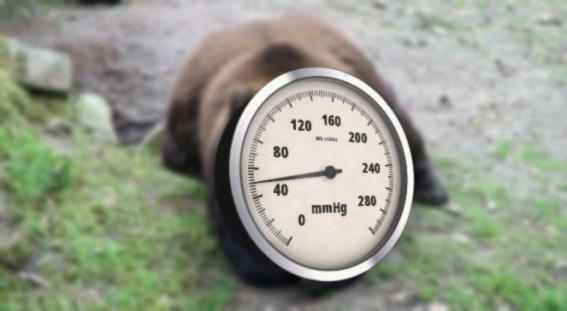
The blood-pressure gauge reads 50 mmHg
